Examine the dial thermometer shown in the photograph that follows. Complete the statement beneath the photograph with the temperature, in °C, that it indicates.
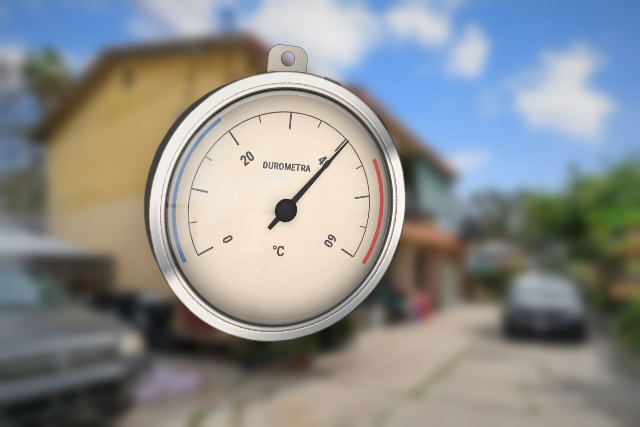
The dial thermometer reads 40 °C
